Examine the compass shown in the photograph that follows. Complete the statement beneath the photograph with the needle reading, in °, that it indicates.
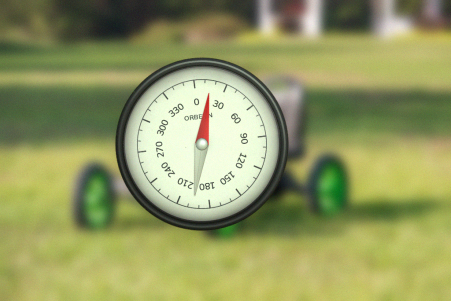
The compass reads 15 °
